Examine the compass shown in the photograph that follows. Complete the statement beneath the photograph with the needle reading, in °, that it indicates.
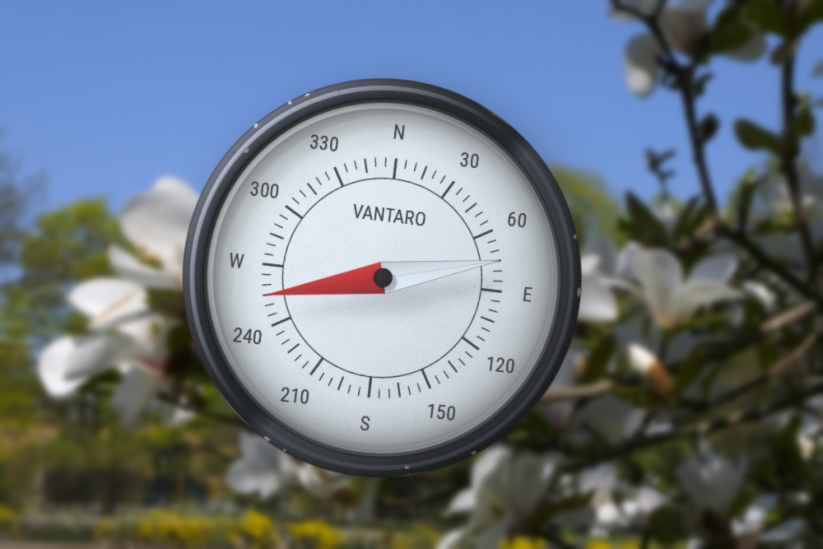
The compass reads 255 °
